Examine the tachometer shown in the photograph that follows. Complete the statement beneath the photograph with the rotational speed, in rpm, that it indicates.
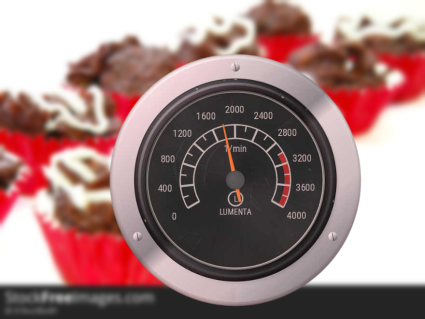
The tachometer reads 1800 rpm
